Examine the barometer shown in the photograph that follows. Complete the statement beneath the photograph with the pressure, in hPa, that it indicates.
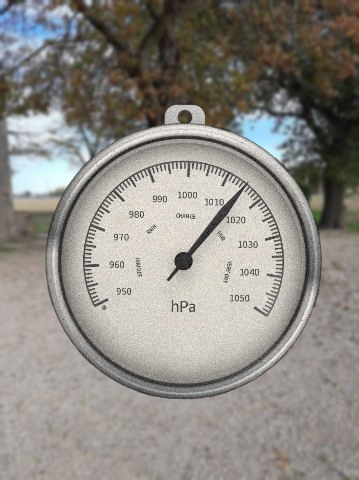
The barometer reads 1015 hPa
